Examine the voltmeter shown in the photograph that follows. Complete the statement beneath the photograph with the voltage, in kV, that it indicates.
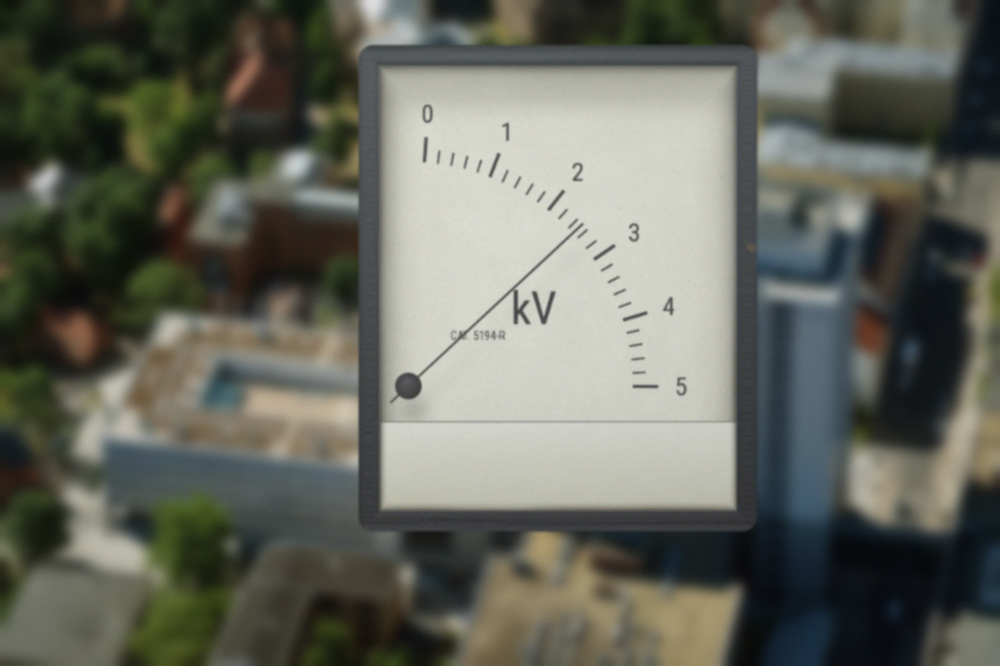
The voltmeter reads 2.5 kV
